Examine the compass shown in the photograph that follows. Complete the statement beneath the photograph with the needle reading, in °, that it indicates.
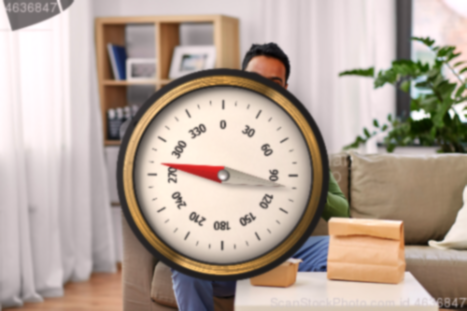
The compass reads 280 °
